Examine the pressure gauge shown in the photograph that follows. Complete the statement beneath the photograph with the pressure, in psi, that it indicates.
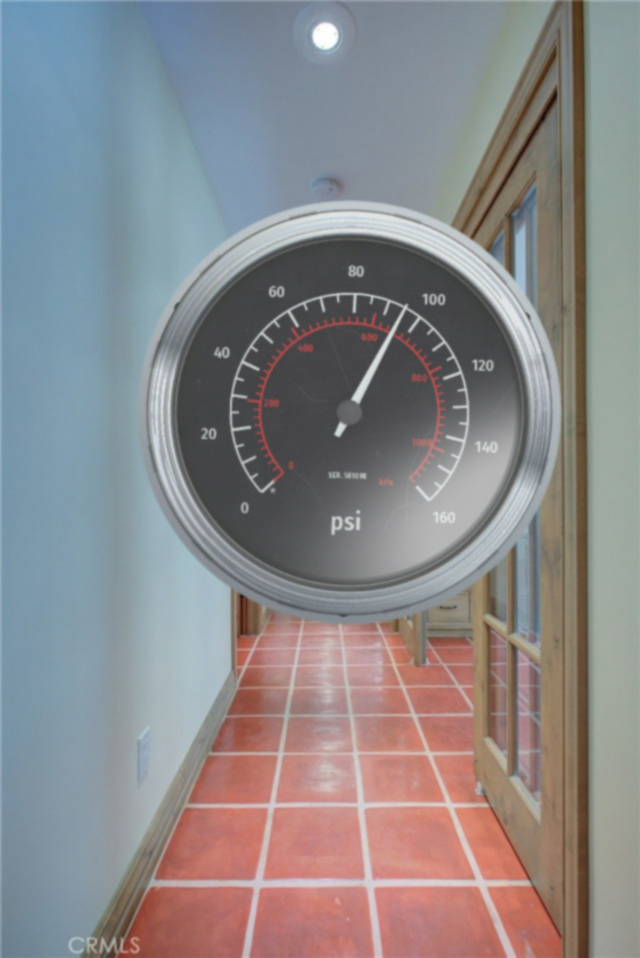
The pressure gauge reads 95 psi
